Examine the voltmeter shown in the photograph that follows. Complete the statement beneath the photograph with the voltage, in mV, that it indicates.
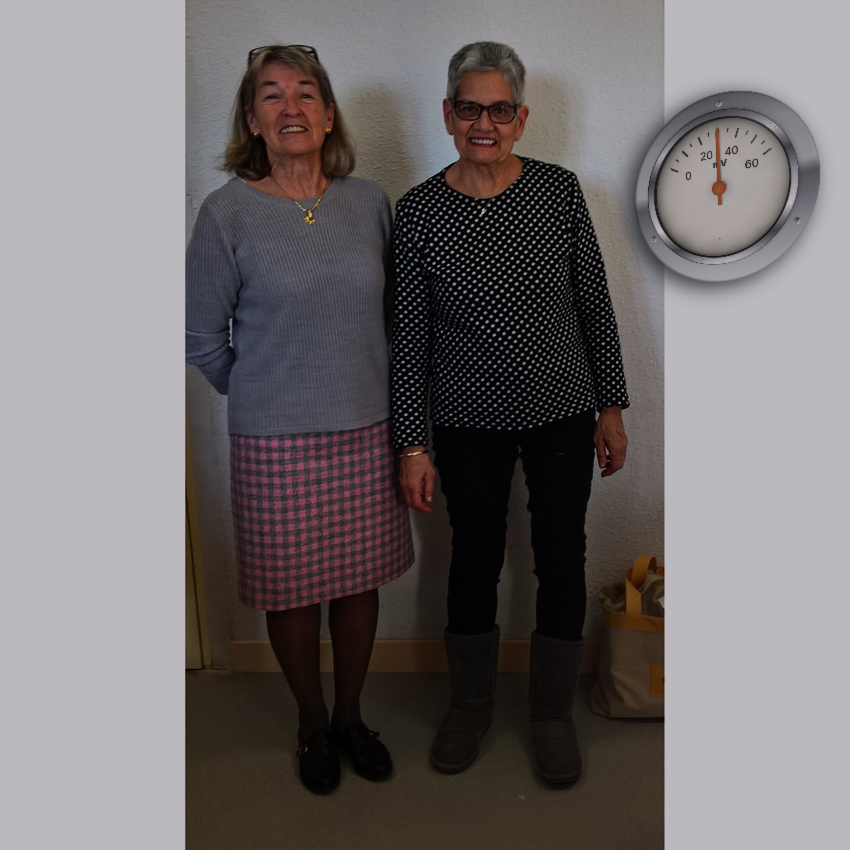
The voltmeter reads 30 mV
